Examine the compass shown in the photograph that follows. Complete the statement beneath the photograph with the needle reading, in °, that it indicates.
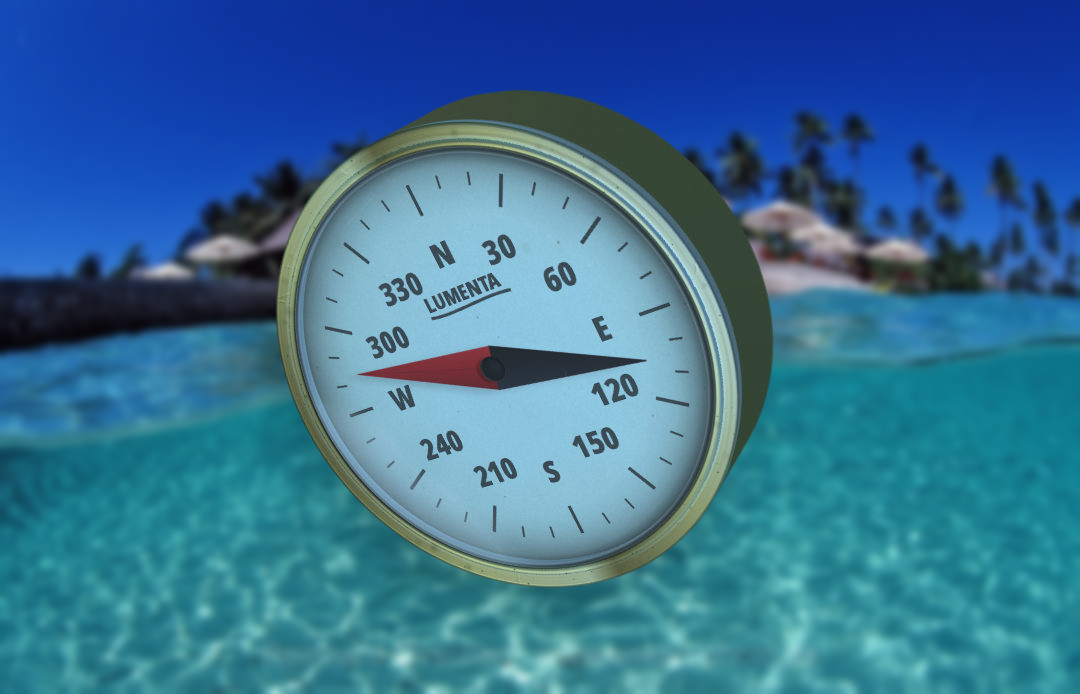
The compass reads 285 °
